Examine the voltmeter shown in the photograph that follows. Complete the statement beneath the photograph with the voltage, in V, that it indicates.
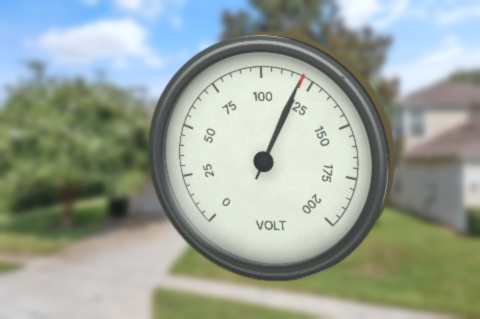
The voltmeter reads 120 V
